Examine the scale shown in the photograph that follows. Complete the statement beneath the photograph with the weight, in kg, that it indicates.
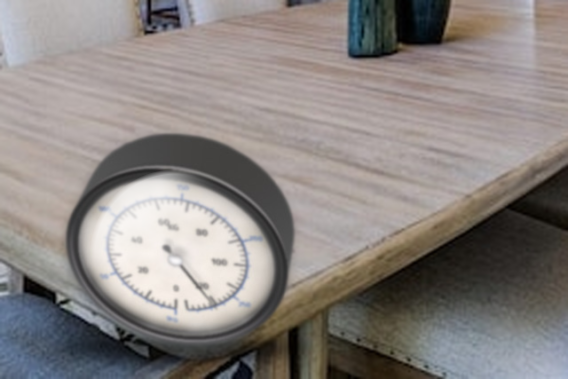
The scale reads 120 kg
